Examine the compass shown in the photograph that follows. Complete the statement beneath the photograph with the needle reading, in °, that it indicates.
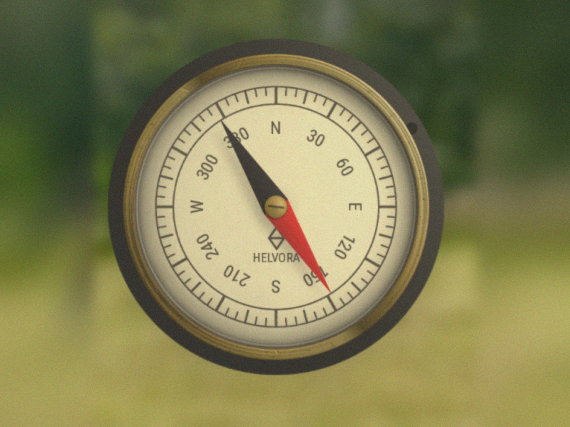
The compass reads 147.5 °
